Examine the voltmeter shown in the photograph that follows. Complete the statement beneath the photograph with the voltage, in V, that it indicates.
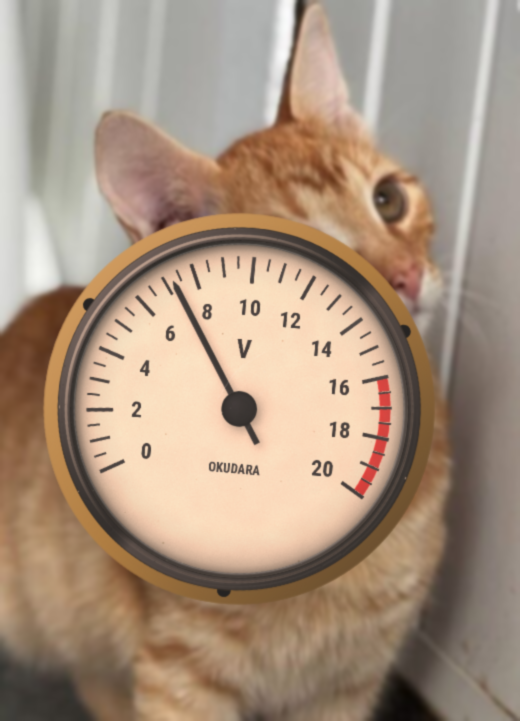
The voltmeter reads 7.25 V
